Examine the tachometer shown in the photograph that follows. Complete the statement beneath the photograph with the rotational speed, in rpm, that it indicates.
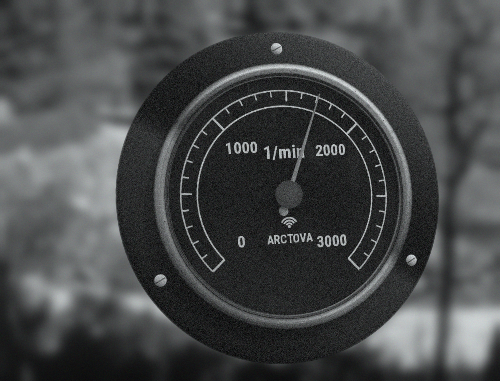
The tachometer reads 1700 rpm
